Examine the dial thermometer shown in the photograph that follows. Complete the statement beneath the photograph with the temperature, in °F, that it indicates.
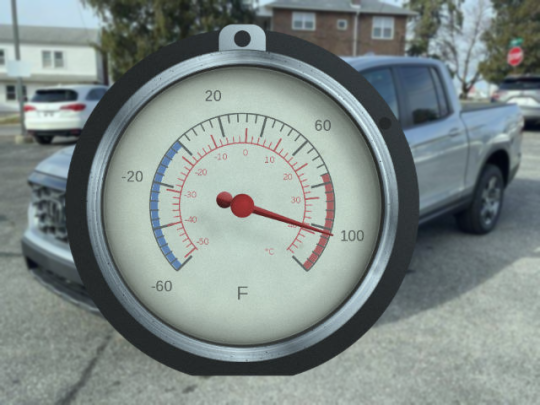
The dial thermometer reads 102 °F
